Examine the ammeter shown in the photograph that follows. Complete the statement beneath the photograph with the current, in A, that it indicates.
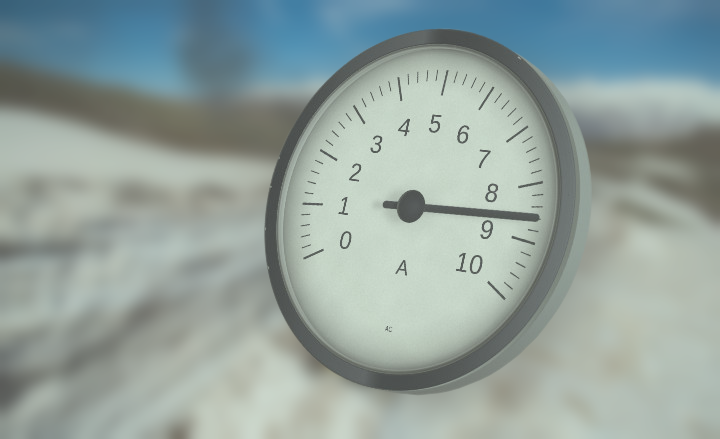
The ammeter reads 8.6 A
